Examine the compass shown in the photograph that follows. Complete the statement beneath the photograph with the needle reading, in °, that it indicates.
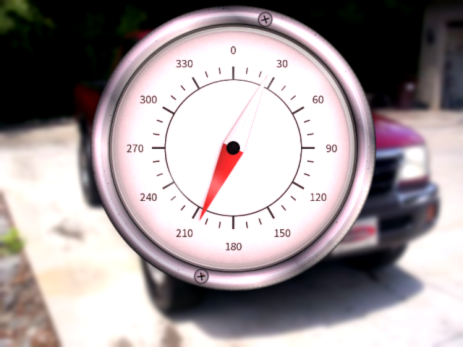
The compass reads 205 °
